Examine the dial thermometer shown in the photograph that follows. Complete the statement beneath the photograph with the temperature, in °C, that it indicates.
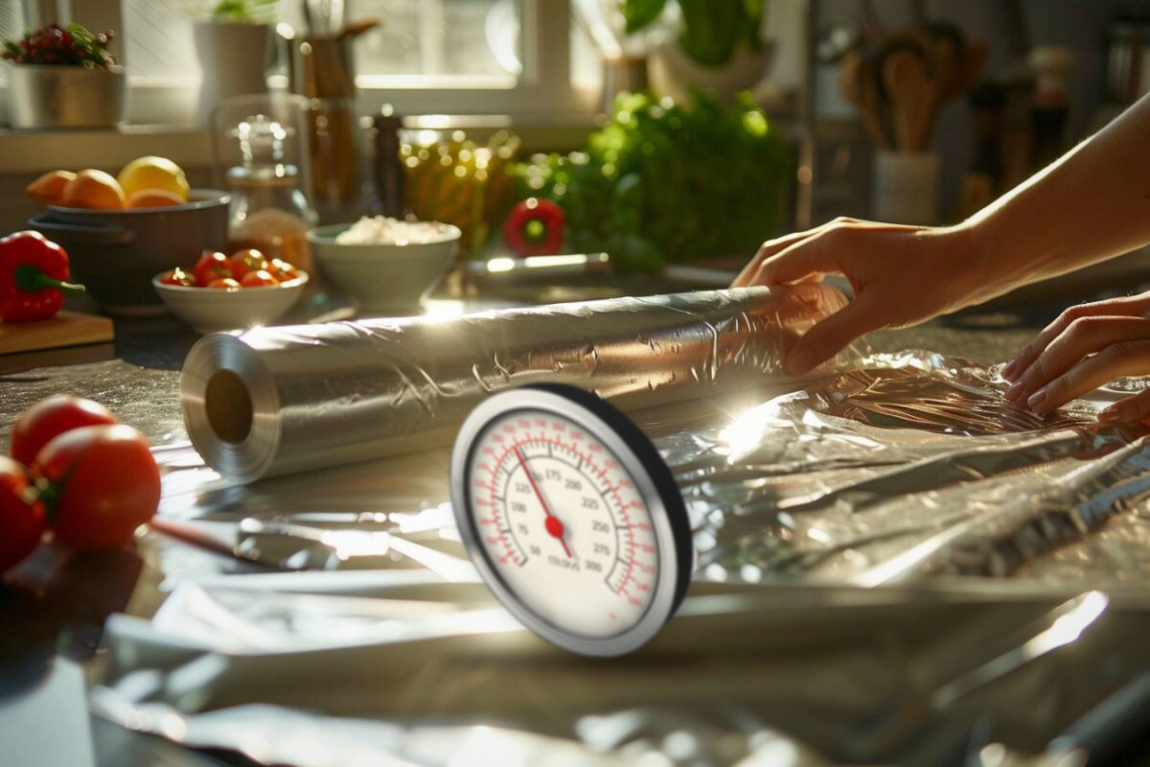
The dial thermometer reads 150 °C
